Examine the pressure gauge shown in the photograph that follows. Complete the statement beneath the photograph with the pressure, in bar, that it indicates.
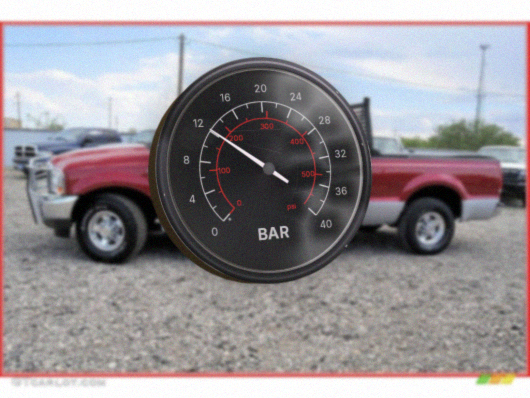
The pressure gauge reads 12 bar
